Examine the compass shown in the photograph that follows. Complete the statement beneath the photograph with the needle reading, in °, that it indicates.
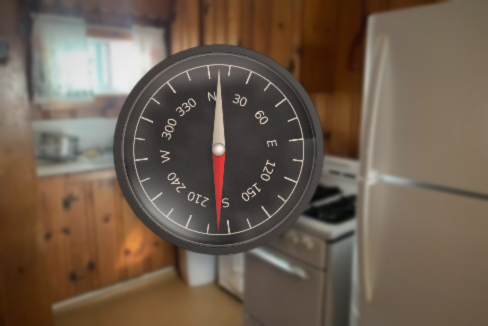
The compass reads 187.5 °
